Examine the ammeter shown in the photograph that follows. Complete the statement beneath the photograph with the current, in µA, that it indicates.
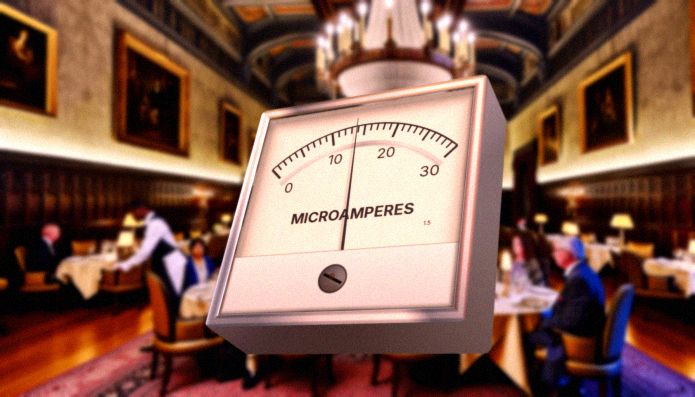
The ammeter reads 14 µA
